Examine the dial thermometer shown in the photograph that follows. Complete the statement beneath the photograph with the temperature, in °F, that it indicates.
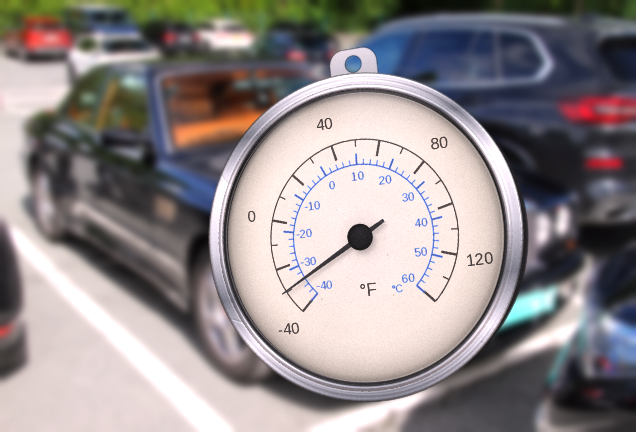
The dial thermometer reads -30 °F
